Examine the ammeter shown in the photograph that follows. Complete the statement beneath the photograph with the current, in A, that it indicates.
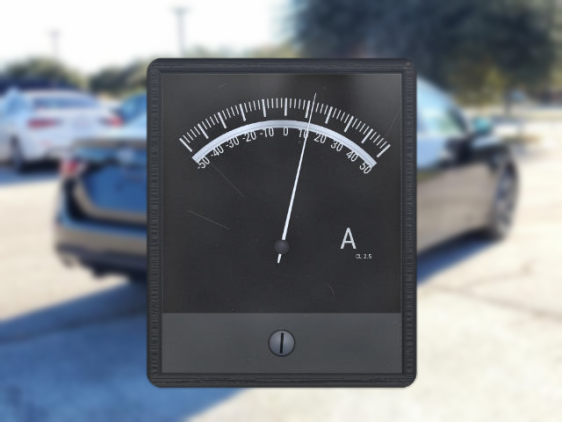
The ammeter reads 12 A
